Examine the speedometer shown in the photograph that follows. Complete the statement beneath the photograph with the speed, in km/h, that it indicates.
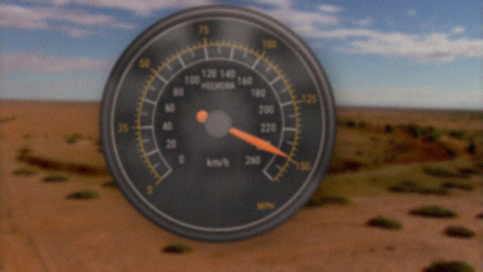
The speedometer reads 240 km/h
